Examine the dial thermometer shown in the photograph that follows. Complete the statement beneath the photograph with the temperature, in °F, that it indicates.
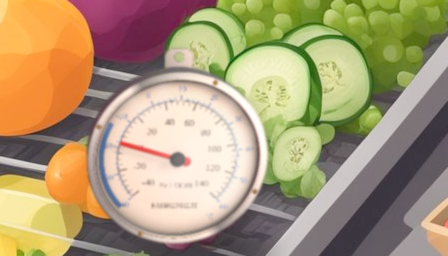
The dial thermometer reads 0 °F
